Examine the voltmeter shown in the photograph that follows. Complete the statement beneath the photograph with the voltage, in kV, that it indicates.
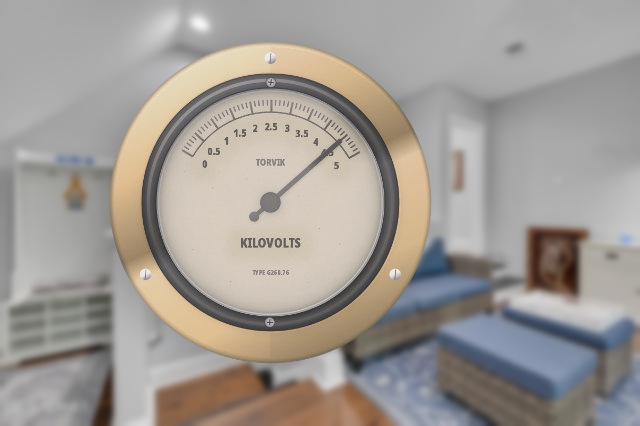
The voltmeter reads 4.5 kV
